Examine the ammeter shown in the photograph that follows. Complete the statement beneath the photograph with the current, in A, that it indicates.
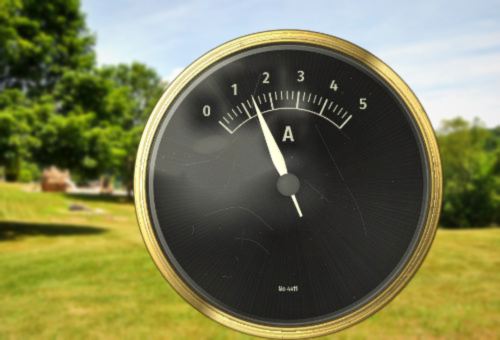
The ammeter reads 1.4 A
